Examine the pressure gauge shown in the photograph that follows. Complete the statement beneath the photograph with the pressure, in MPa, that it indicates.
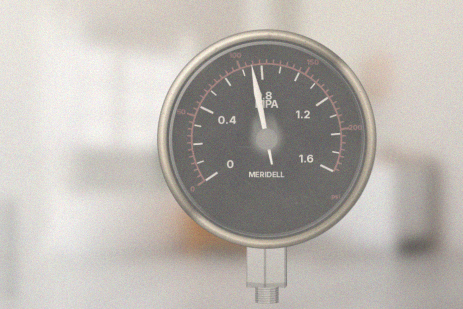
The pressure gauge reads 0.75 MPa
